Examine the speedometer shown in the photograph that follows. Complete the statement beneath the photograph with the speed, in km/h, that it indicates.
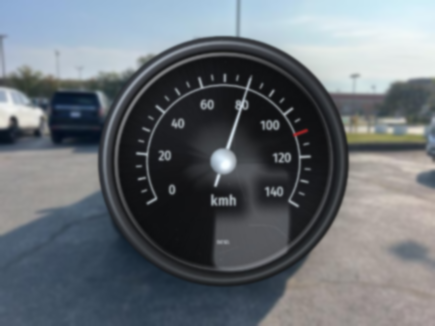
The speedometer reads 80 km/h
